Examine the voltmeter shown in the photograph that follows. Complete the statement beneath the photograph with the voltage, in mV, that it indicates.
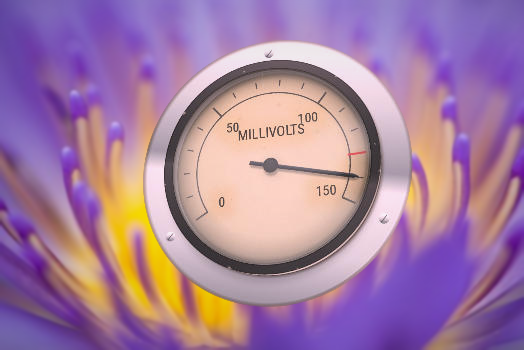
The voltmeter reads 140 mV
